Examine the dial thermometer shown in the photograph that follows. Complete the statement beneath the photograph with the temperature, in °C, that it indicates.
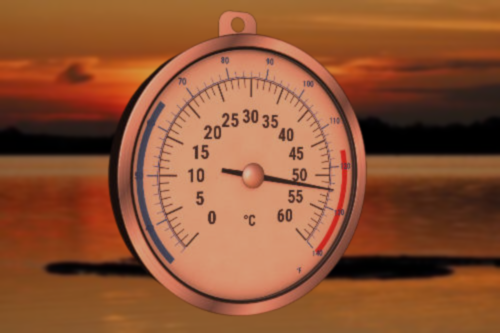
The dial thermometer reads 52 °C
